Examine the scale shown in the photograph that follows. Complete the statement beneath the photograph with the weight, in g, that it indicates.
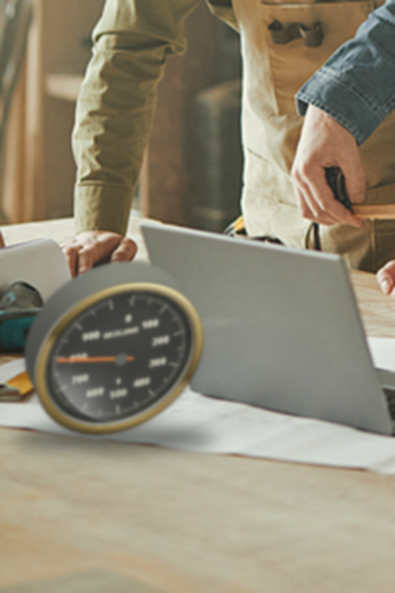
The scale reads 800 g
